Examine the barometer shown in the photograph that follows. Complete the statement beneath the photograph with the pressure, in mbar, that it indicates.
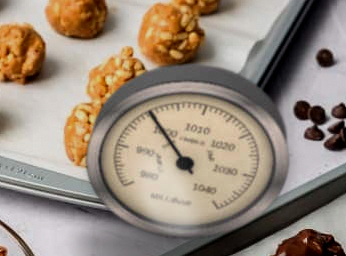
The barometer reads 1000 mbar
